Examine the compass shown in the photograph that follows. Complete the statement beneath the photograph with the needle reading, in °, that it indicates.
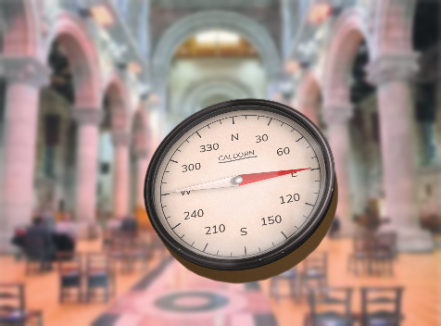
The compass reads 90 °
